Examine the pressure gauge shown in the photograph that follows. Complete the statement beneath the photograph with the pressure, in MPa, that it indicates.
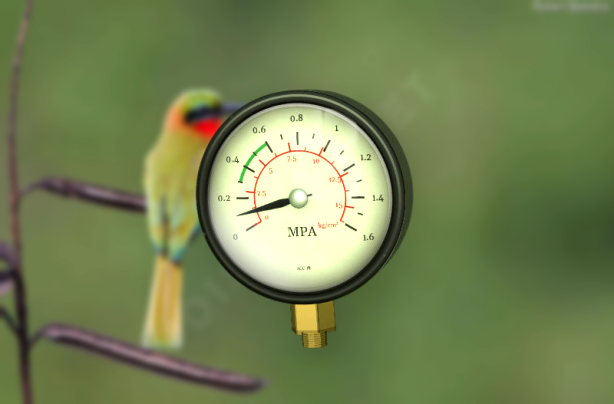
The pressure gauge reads 0.1 MPa
